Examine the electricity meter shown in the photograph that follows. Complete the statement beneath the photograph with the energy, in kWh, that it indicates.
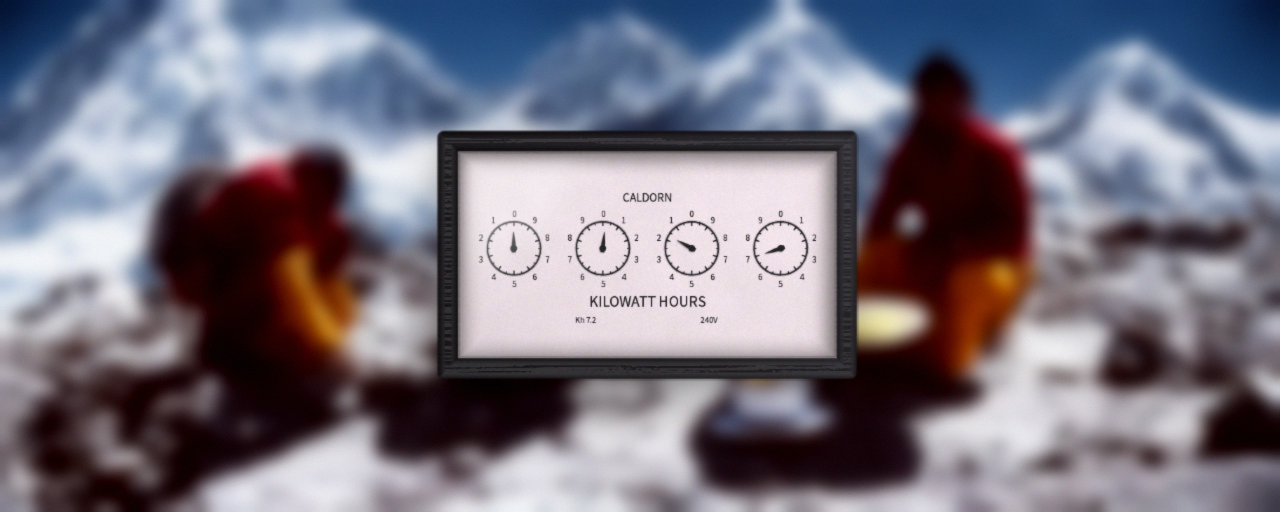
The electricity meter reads 17 kWh
